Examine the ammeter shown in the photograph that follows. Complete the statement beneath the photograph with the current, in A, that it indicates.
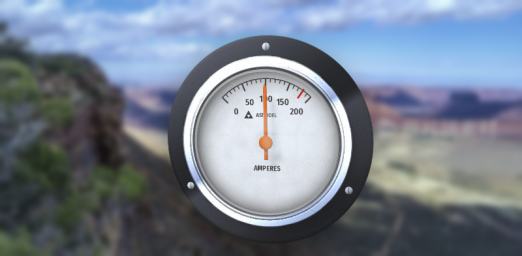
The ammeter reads 100 A
